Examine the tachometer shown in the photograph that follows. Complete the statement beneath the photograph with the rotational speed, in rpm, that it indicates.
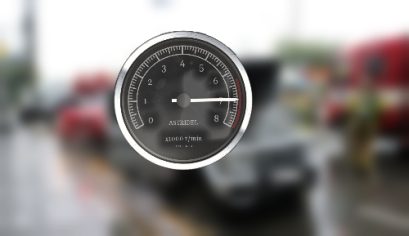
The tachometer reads 7000 rpm
